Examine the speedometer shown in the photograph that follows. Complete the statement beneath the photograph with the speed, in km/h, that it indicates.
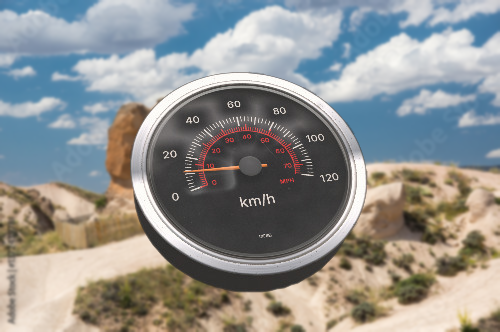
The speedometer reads 10 km/h
